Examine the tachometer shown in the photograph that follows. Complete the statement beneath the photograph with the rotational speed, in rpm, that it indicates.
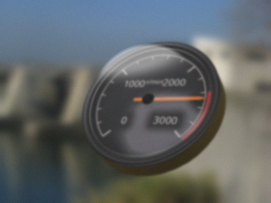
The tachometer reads 2500 rpm
